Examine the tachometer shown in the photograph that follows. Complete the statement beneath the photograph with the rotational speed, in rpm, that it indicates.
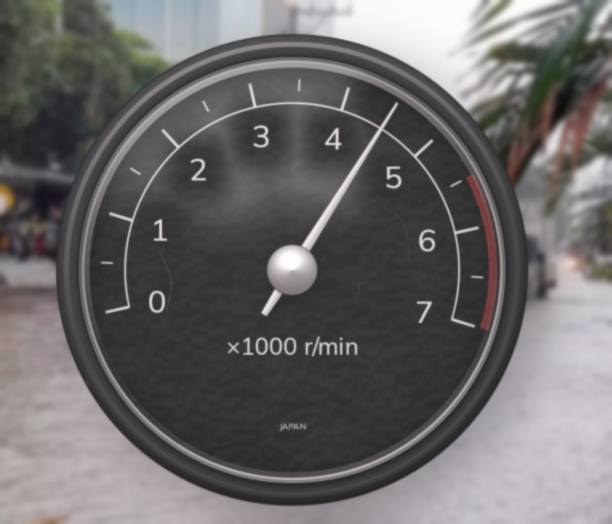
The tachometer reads 4500 rpm
